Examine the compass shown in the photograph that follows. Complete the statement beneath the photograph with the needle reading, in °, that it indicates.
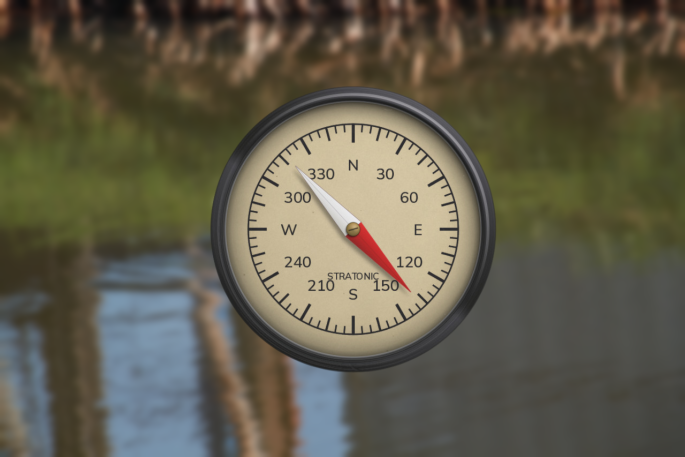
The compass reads 137.5 °
